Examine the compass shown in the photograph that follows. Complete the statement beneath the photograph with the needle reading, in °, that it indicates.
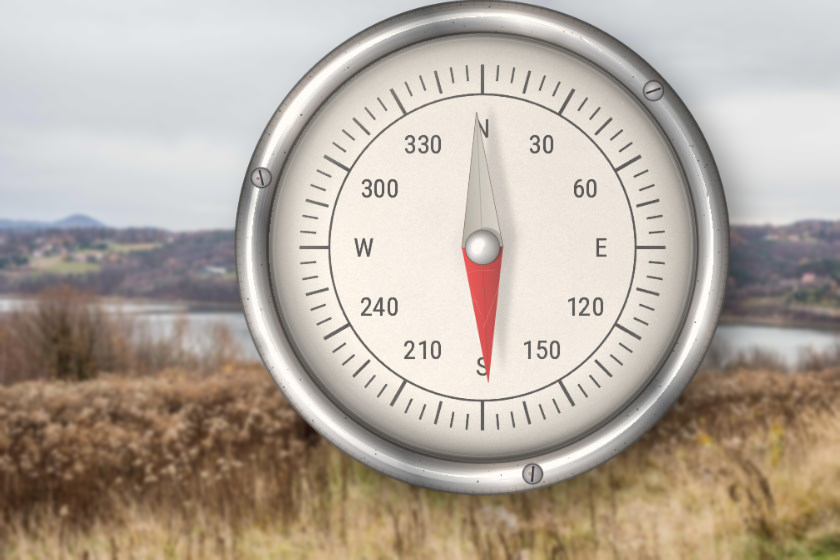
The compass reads 177.5 °
